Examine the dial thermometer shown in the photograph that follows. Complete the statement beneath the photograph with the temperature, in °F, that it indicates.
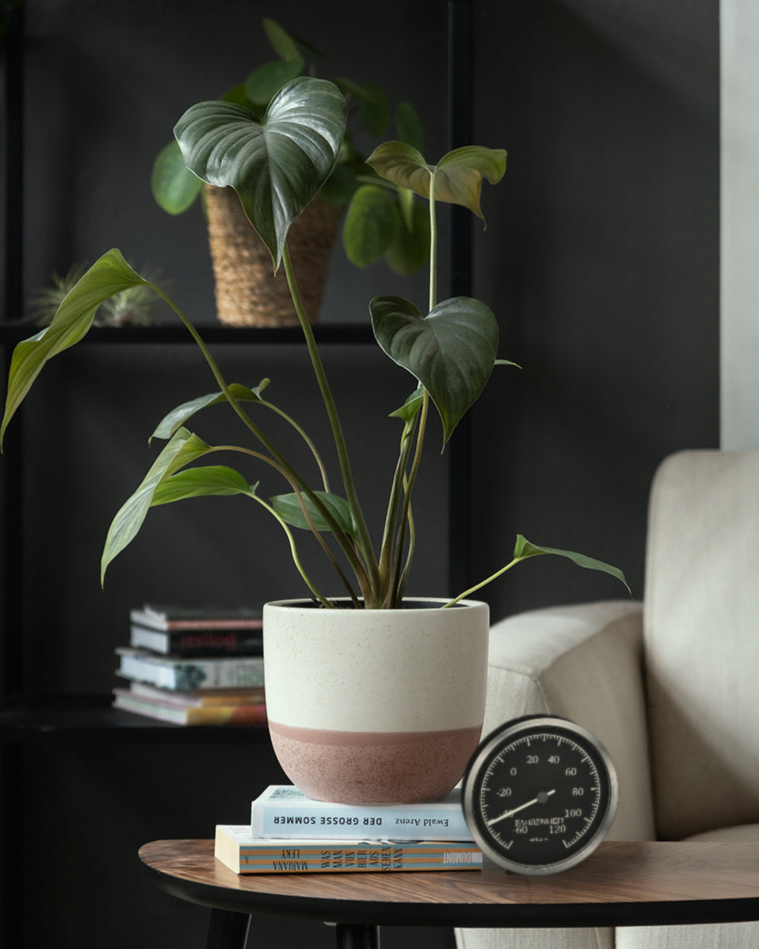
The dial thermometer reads -40 °F
